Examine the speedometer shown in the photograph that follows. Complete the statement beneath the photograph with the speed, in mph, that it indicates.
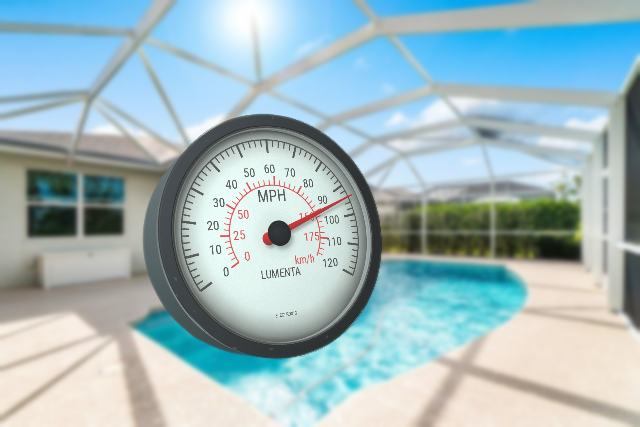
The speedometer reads 94 mph
